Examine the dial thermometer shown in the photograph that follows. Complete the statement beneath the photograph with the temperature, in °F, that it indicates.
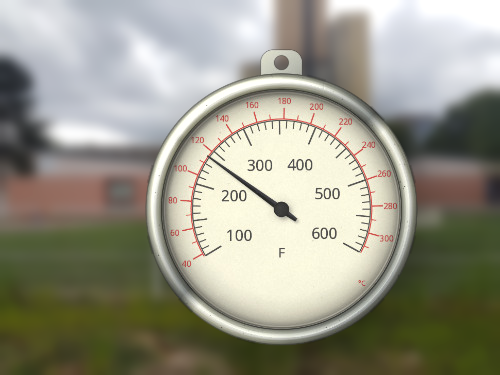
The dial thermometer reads 240 °F
